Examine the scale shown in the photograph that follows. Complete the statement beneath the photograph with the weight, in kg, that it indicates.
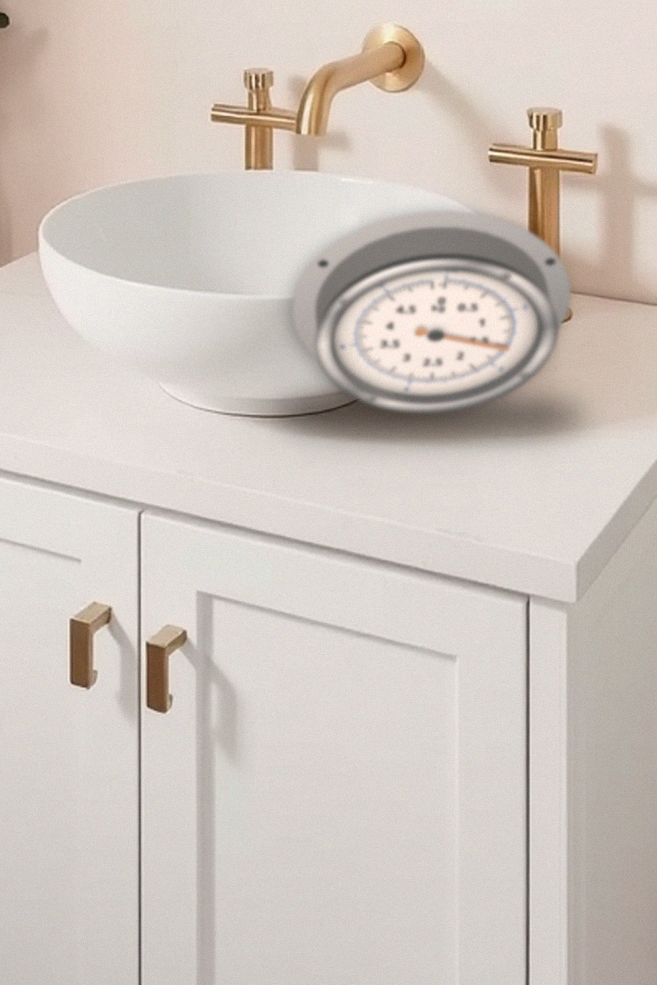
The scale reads 1.5 kg
